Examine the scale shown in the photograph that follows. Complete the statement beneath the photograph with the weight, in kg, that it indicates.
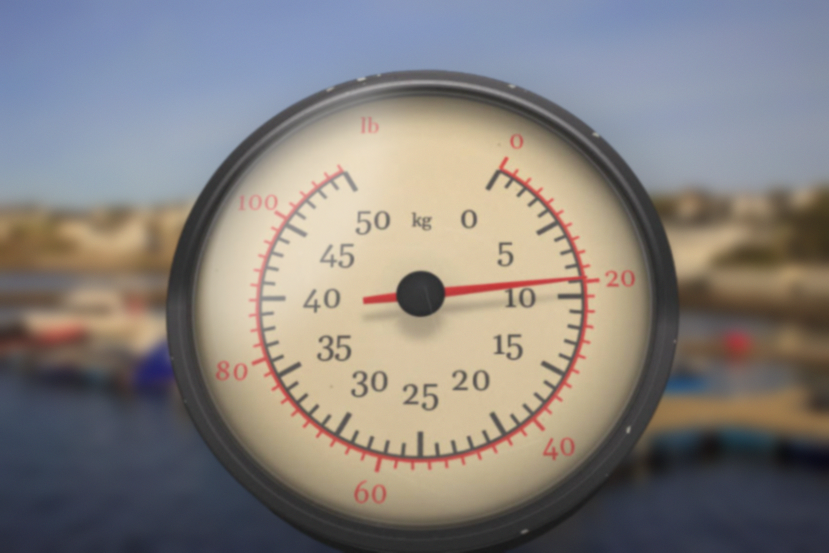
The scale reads 9 kg
